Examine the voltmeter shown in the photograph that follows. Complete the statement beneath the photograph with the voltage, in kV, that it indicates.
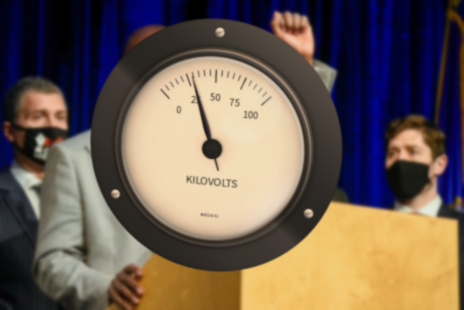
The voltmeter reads 30 kV
